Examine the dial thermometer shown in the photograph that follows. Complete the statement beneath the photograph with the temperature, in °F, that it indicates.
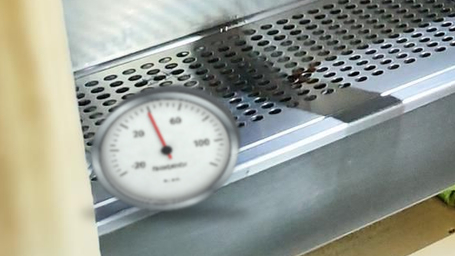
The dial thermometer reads 40 °F
